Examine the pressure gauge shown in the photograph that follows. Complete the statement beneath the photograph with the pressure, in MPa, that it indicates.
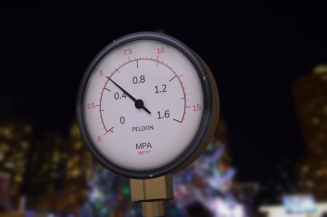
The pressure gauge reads 0.5 MPa
